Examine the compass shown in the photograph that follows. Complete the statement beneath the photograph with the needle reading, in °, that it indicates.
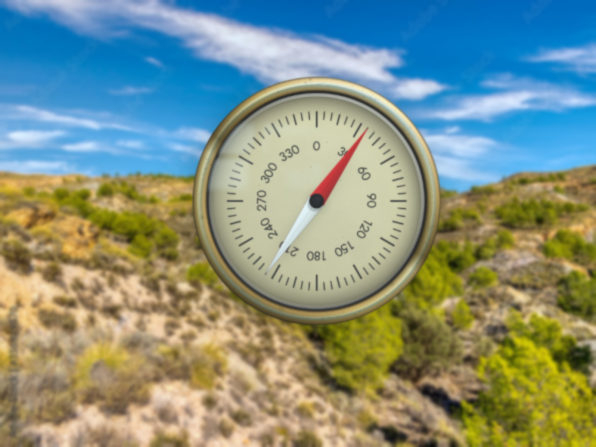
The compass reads 35 °
